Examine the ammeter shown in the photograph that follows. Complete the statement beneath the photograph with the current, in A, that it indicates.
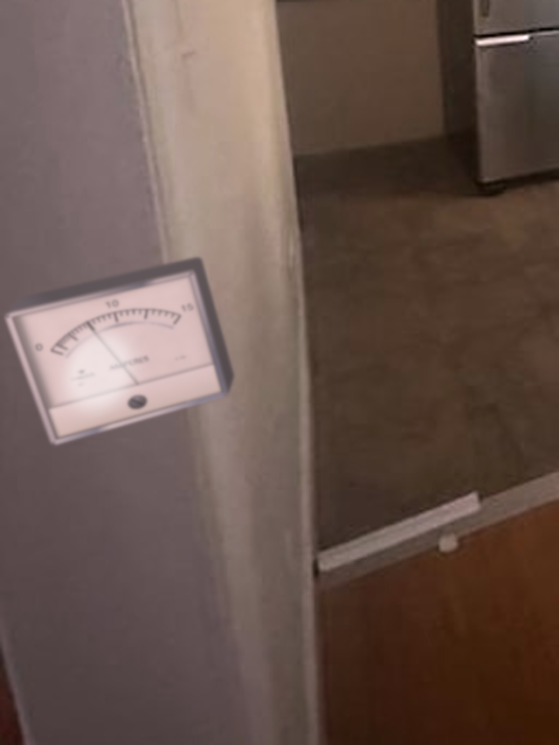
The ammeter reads 7.5 A
